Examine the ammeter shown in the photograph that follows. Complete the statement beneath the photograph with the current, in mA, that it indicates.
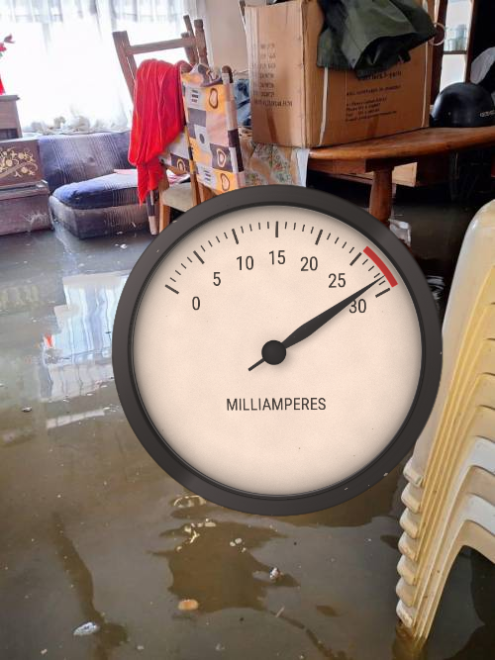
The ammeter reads 28.5 mA
